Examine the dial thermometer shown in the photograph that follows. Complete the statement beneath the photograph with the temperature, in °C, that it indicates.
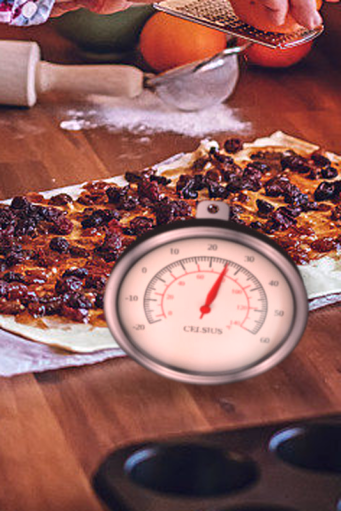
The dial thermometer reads 25 °C
